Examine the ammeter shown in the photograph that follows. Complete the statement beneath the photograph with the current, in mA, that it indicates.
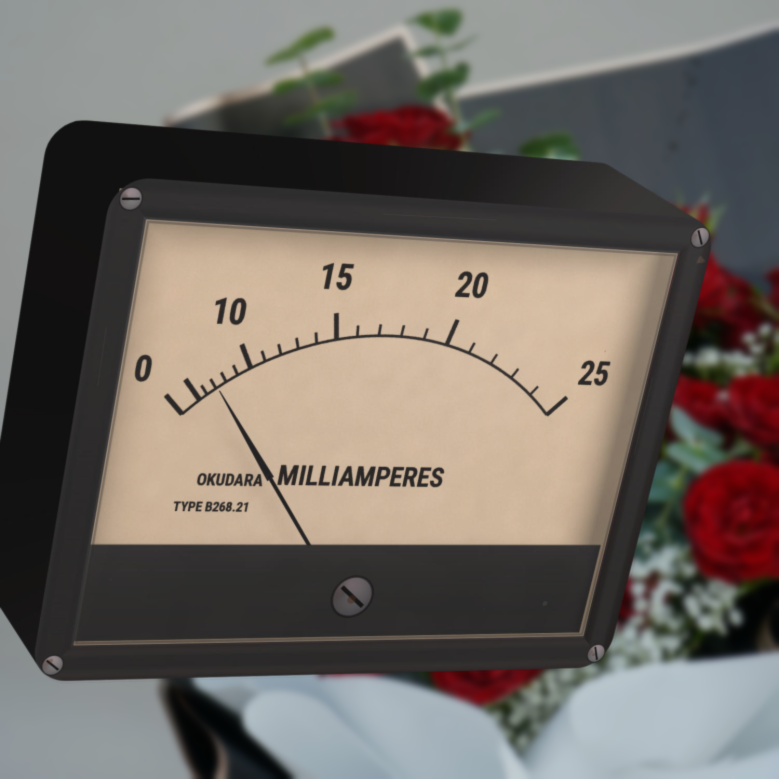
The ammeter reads 7 mA
